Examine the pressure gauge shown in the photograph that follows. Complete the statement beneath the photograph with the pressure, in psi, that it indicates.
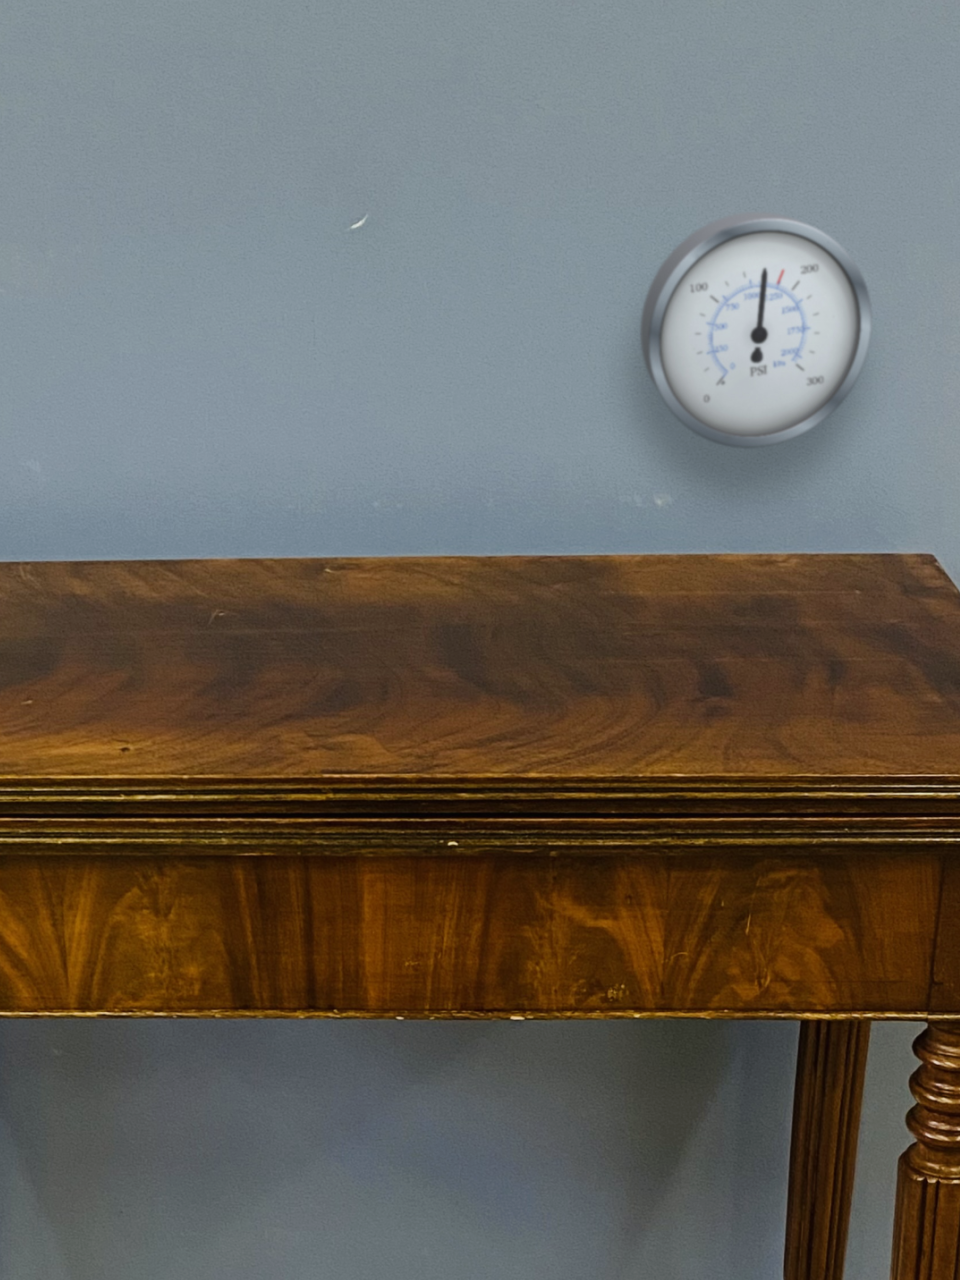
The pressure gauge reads 160 psi
